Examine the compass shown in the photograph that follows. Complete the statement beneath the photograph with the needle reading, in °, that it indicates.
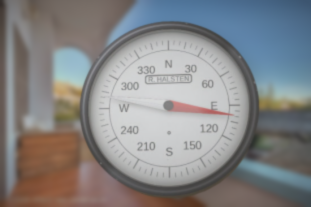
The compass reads 100 °
